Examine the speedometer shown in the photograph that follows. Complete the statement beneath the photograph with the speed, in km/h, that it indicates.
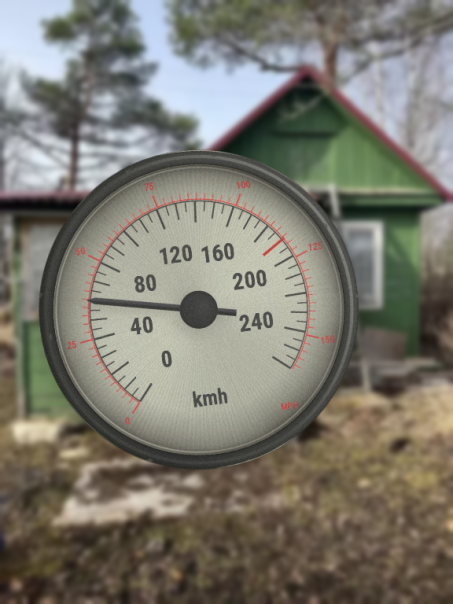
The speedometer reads 60 km/h
